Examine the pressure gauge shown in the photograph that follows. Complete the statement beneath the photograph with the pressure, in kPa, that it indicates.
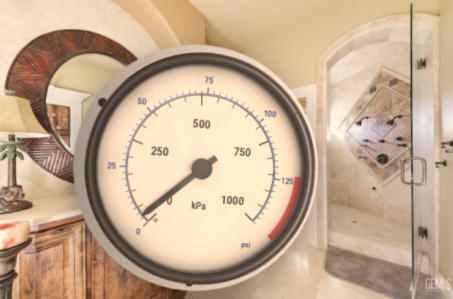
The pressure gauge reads 25 kPa
